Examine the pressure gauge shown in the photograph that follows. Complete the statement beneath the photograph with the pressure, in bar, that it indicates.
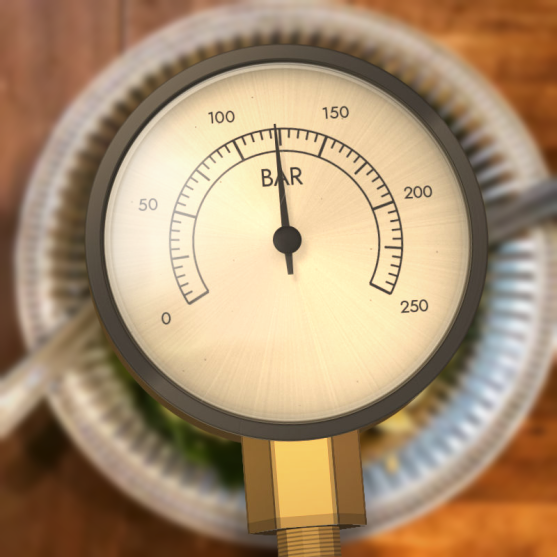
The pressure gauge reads 122.5 bar
